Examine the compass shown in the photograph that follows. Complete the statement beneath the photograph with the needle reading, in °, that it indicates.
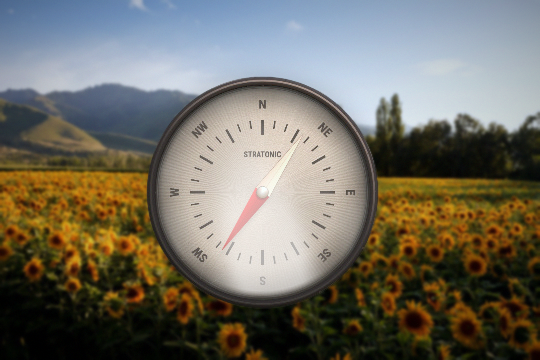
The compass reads 215 °
